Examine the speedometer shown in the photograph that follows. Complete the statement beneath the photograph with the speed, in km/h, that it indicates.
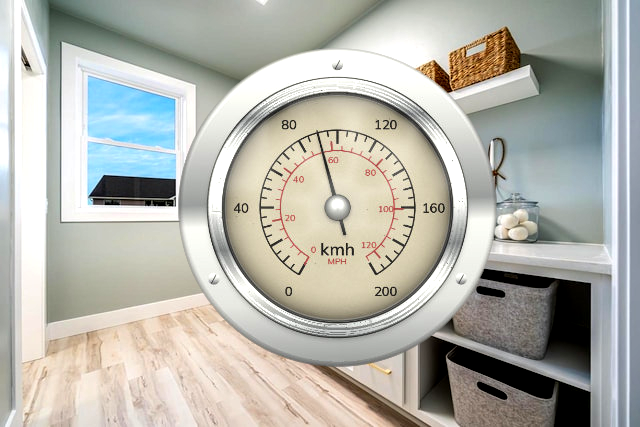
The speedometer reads 90 km/h
